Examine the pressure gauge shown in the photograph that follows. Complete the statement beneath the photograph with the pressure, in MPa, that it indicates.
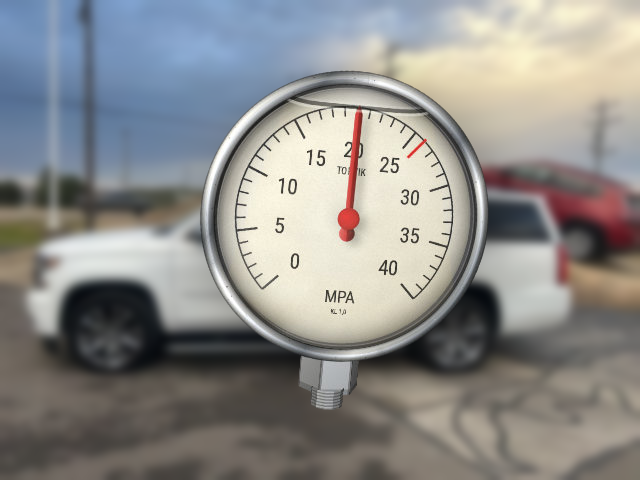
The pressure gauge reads 20 MPa
